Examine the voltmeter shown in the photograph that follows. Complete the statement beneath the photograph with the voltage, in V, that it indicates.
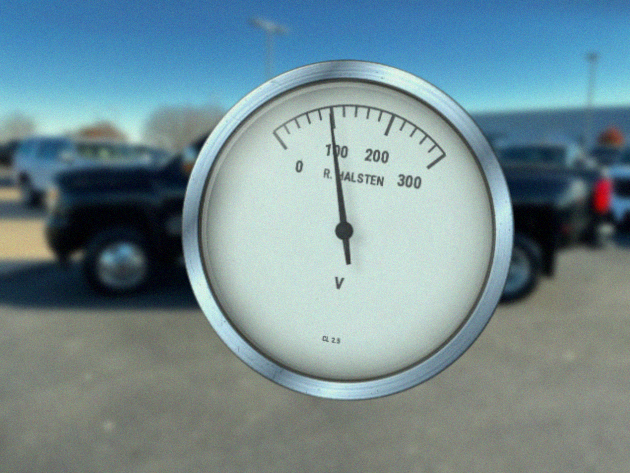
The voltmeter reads 100 V
